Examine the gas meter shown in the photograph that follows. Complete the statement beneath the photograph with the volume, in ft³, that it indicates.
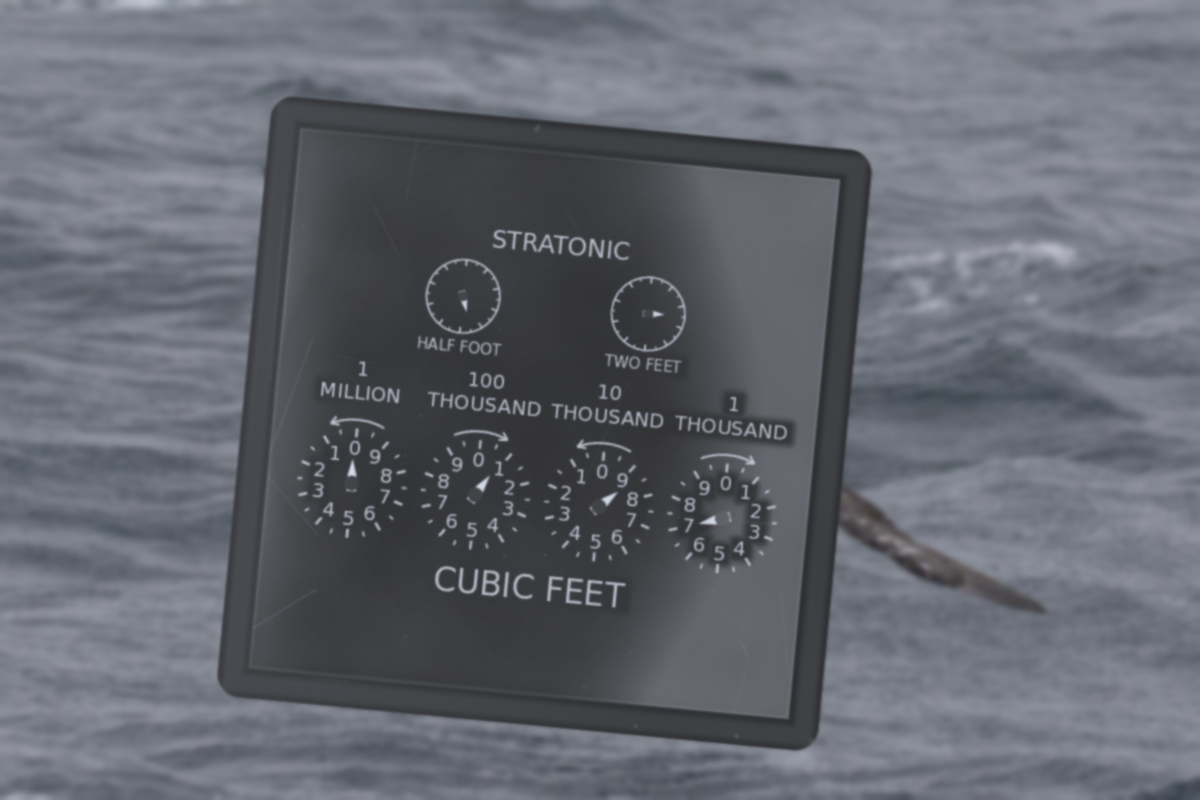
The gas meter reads 8700 ft³
